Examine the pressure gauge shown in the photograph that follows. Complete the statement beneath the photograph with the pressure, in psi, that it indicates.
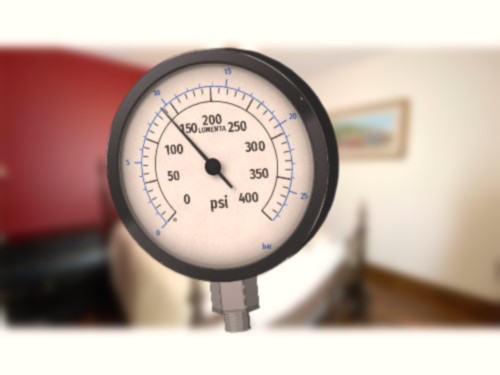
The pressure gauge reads 140 psi
